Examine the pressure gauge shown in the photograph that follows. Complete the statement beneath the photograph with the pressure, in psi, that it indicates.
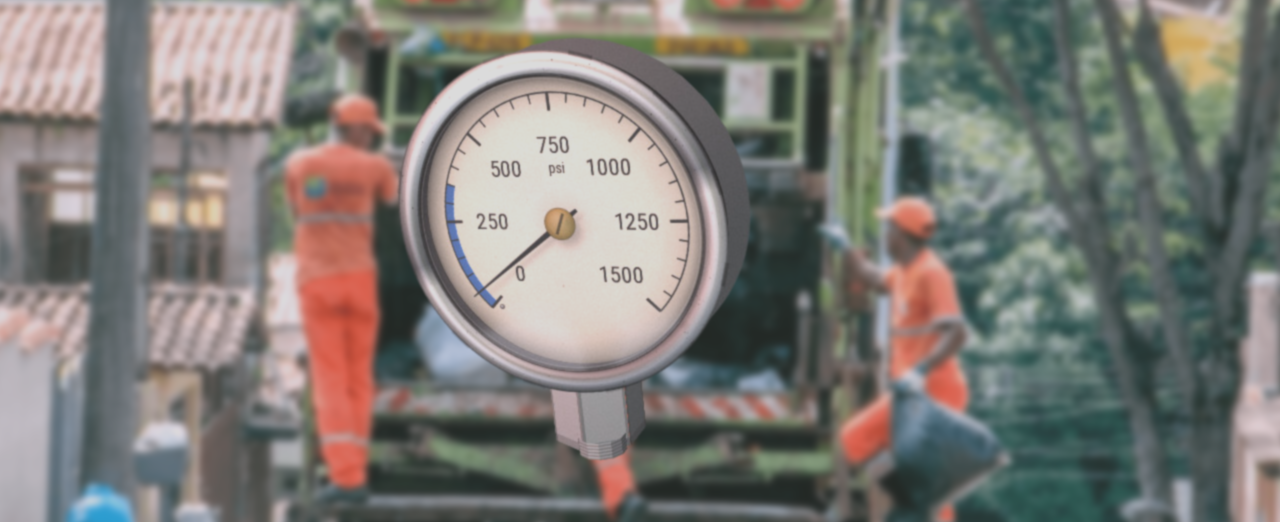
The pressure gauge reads 50 psi
